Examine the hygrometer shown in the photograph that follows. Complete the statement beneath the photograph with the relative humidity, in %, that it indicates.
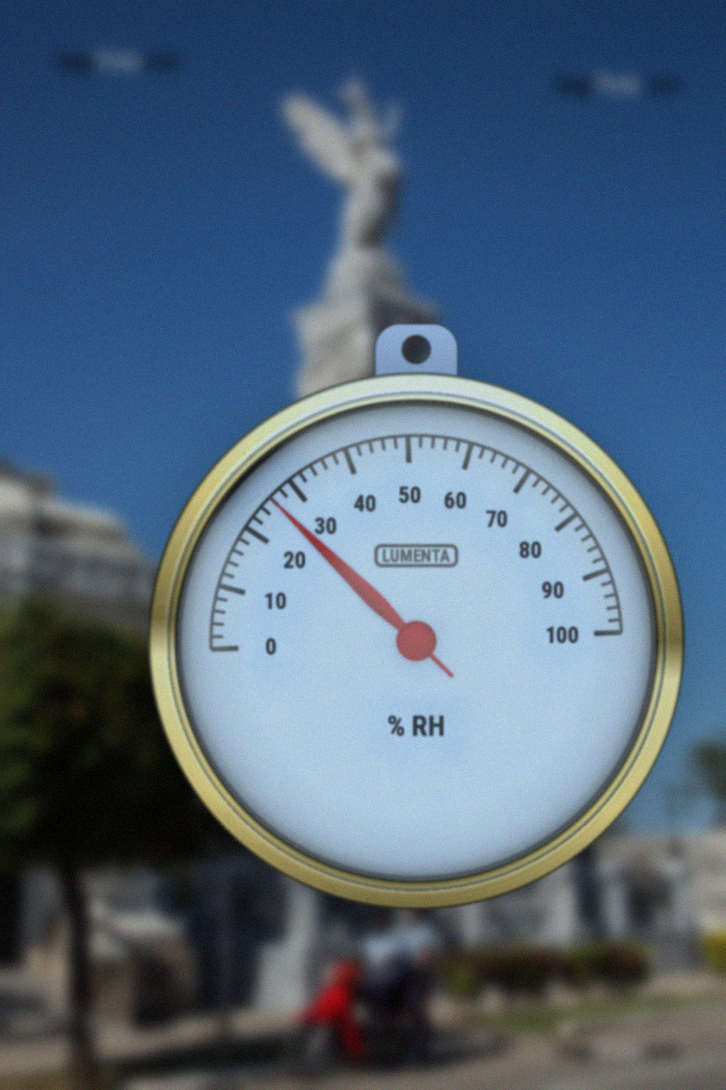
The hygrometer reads 26 %
